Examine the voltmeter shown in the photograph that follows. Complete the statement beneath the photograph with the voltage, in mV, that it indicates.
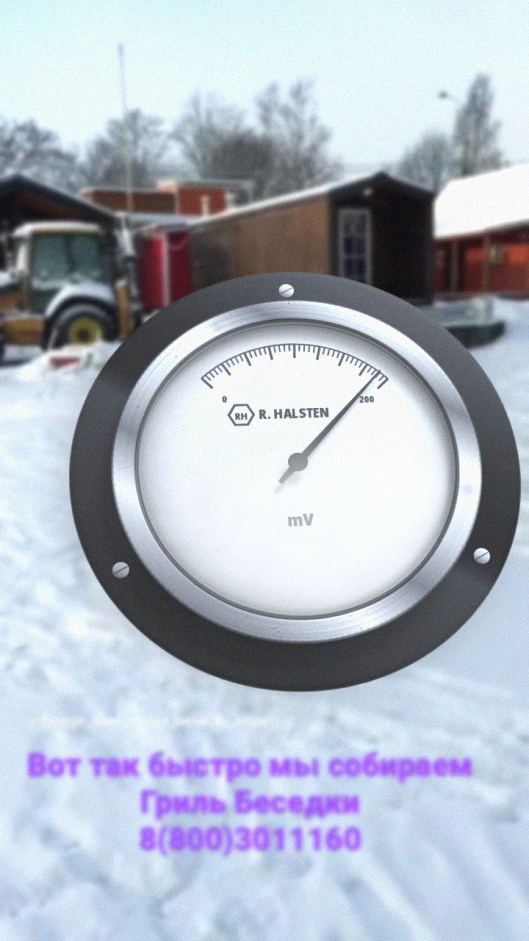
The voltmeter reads 190 mV
